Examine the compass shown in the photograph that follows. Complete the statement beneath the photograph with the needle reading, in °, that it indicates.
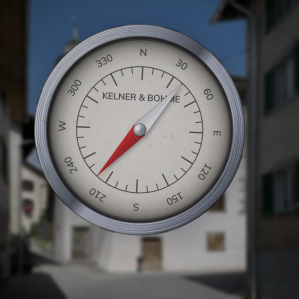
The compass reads 220 °
